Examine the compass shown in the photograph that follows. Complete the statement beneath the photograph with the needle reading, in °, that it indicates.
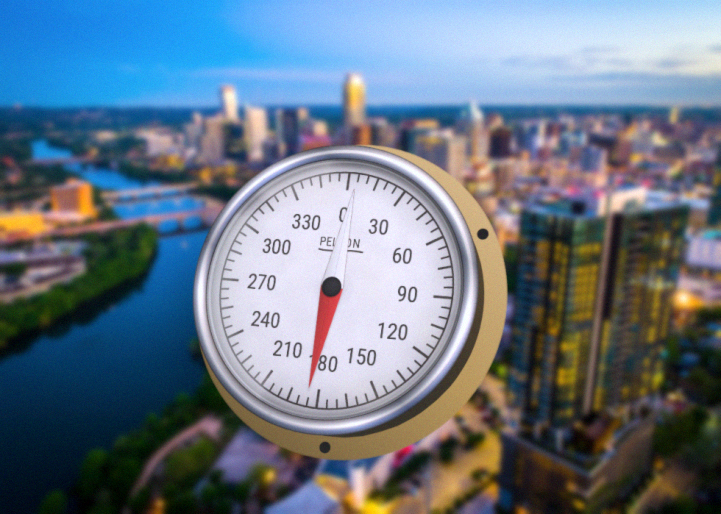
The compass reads 185 °
